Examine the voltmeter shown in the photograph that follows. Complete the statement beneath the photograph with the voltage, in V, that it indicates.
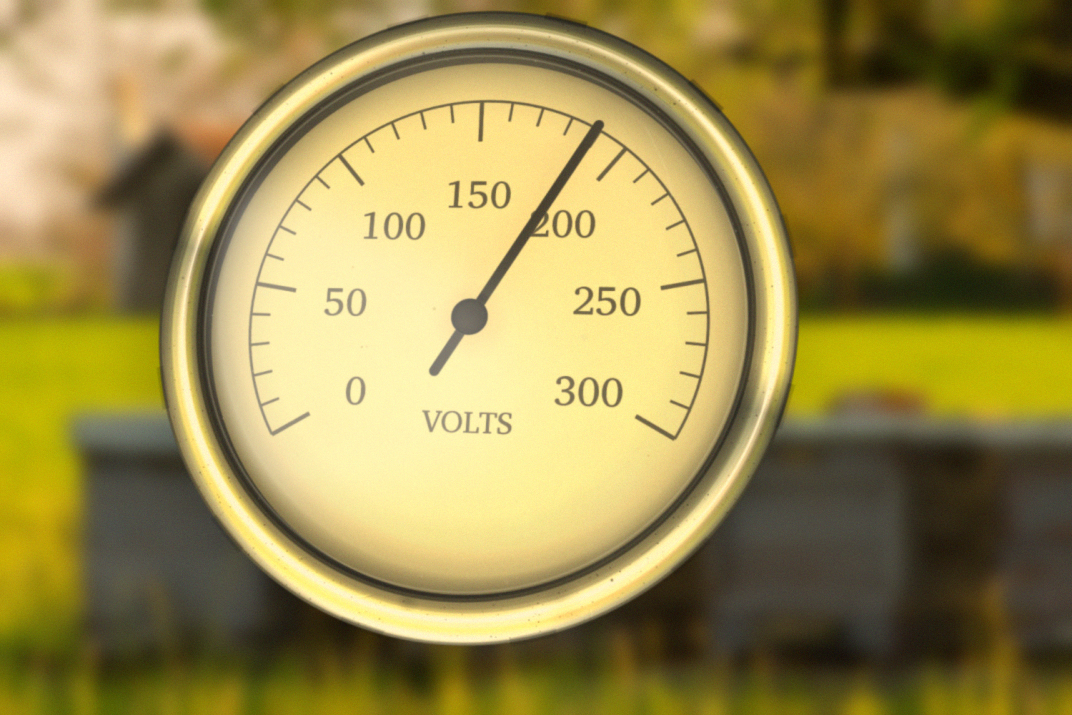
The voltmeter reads 190 V
